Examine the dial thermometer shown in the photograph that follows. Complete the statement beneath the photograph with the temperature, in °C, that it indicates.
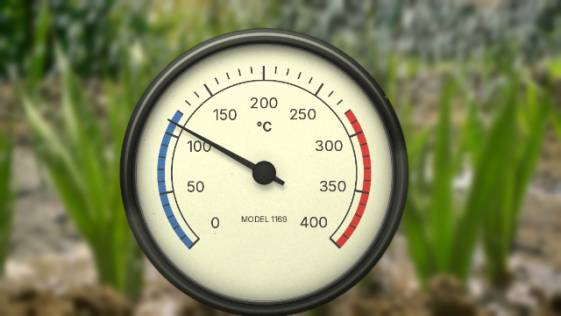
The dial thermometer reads 110 °C
